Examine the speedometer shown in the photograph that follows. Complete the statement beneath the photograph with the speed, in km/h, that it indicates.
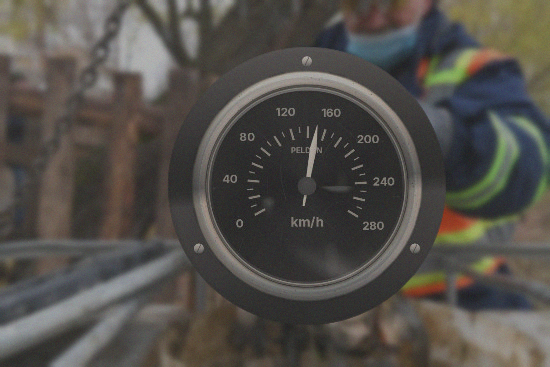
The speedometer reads 150 km/h
